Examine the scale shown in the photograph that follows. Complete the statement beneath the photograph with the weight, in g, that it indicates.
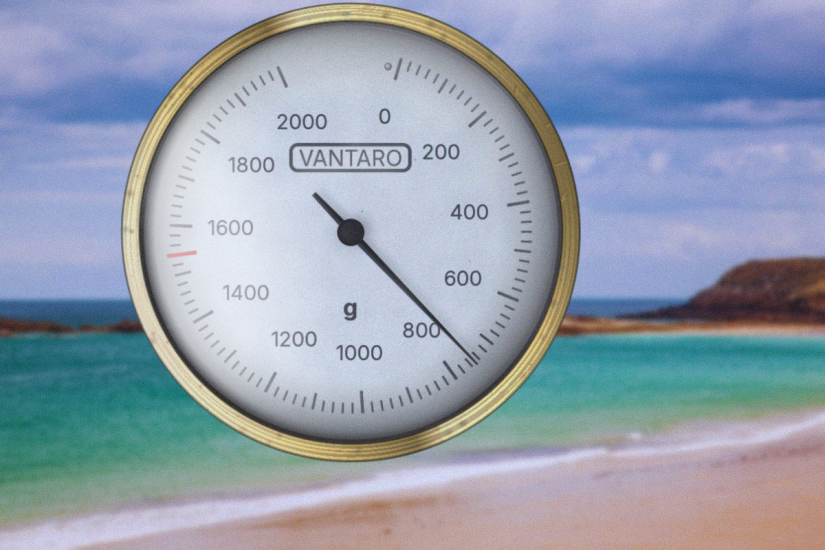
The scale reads 750 g
